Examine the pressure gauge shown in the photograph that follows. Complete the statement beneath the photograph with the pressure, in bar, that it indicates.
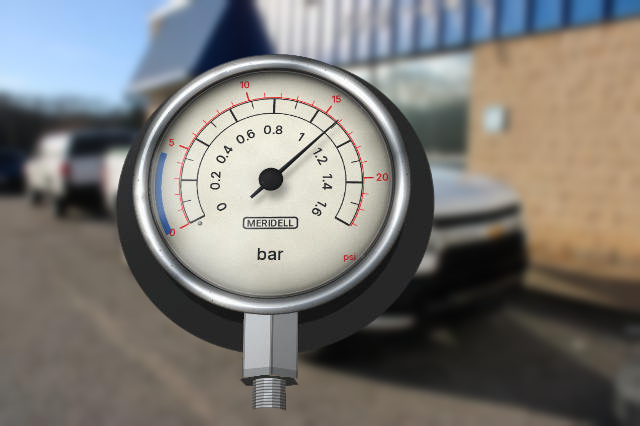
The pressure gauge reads 1.1 bar
